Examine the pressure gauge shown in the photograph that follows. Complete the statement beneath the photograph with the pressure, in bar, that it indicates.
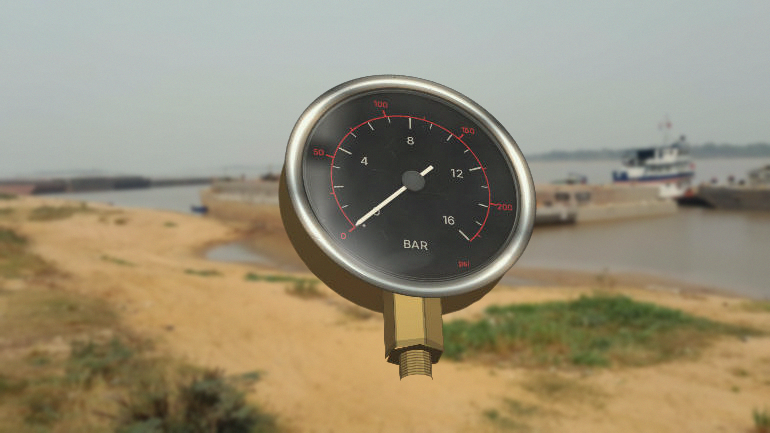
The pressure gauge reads 0 bar
